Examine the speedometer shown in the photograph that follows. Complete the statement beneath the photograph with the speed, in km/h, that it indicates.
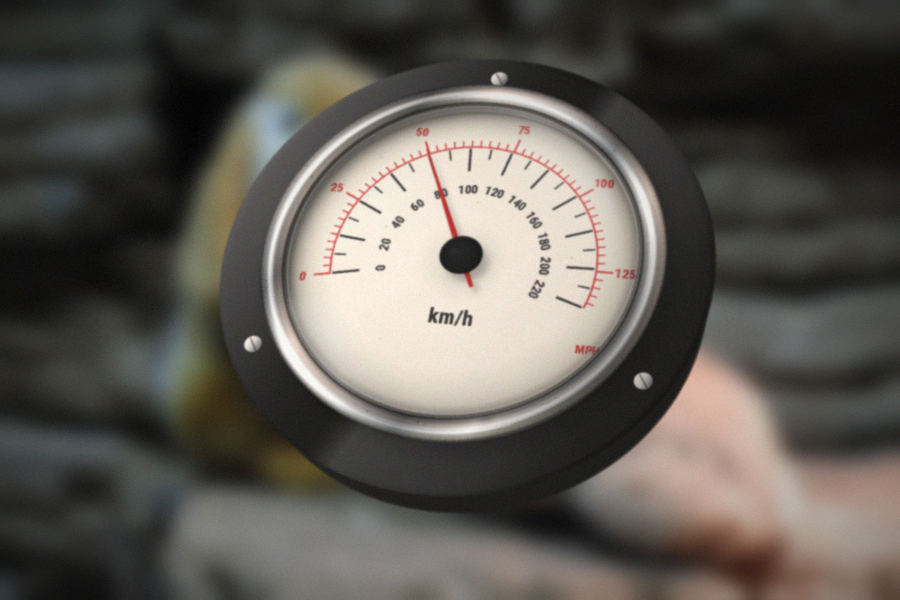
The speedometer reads 80 km/h
